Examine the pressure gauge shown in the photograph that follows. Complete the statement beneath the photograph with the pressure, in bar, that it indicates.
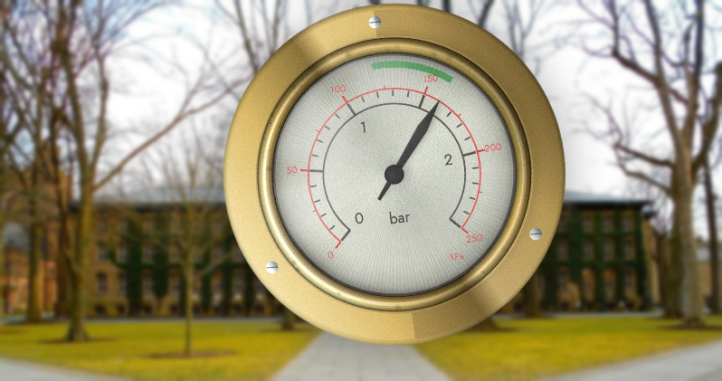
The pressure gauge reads 1.6 bar
